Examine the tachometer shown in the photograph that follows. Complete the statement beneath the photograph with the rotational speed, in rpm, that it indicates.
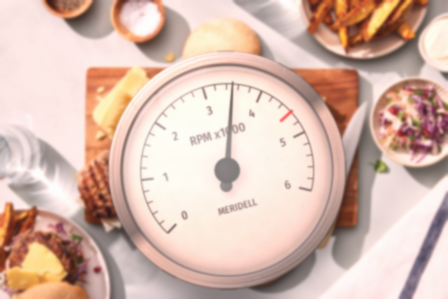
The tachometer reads 3500 rpm
